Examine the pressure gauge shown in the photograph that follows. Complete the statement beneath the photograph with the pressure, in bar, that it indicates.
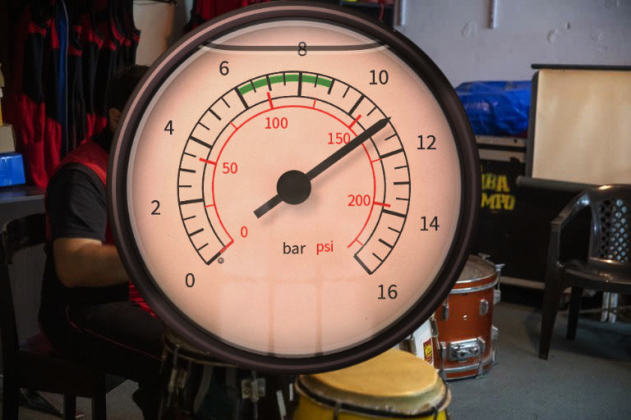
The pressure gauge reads 11 bar
